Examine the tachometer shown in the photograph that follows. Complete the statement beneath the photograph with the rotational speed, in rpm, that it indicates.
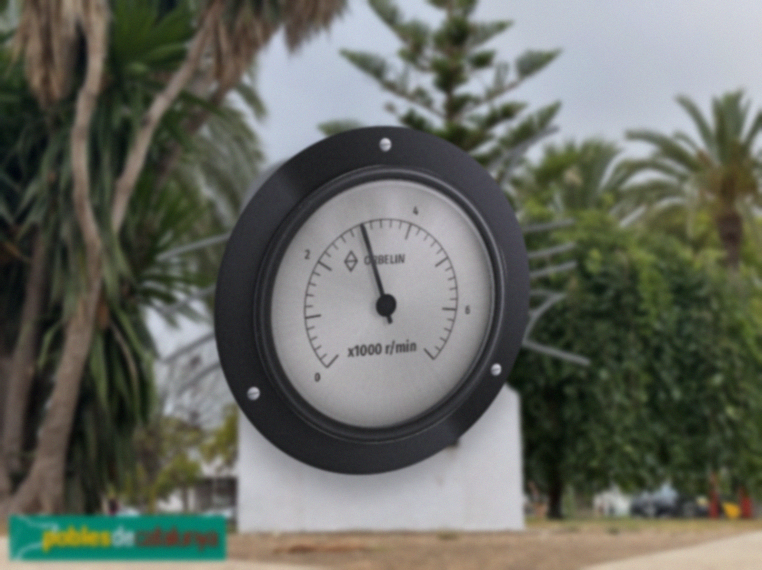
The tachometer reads 3000 rpm
